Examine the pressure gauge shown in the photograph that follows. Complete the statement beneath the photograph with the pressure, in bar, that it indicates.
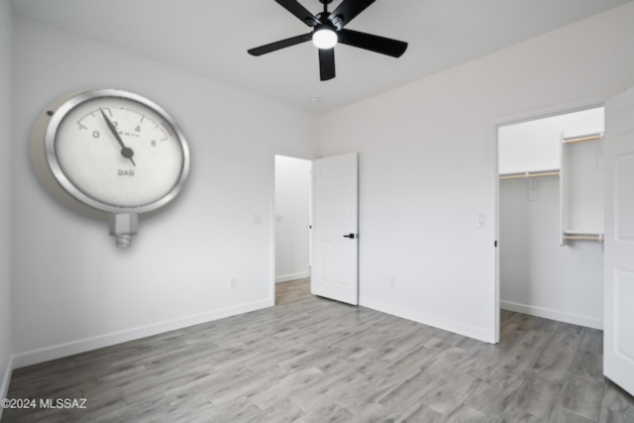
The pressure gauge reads 1.5 bar
